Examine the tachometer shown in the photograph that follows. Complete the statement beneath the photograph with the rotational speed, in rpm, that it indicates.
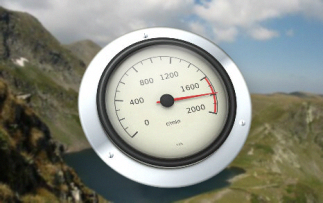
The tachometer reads 1800 rpm
